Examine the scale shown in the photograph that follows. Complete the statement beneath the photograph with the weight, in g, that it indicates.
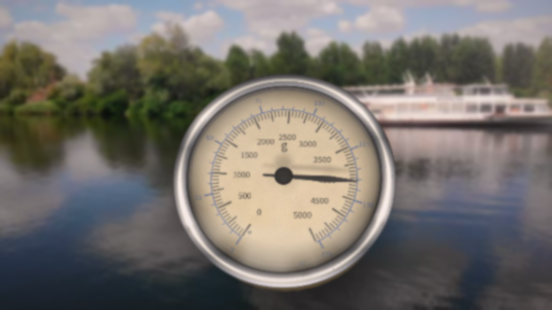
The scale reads 4000 g
